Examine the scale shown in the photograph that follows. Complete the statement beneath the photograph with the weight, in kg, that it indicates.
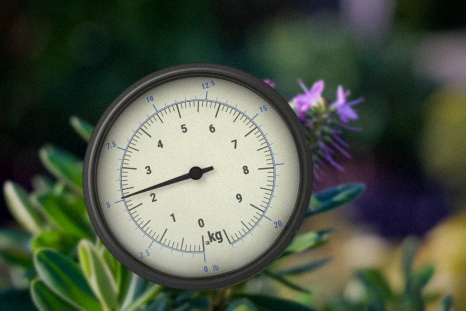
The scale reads 2.3 kg
